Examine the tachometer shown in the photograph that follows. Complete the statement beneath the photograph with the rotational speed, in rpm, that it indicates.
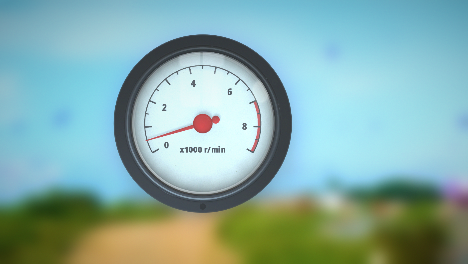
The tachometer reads 500 rpm
